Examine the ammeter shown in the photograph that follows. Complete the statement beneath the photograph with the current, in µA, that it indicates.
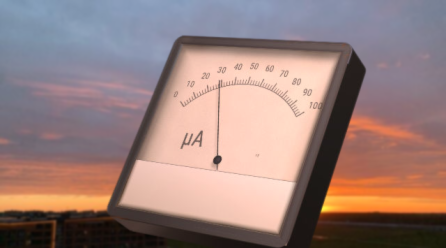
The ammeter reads 30 µA
